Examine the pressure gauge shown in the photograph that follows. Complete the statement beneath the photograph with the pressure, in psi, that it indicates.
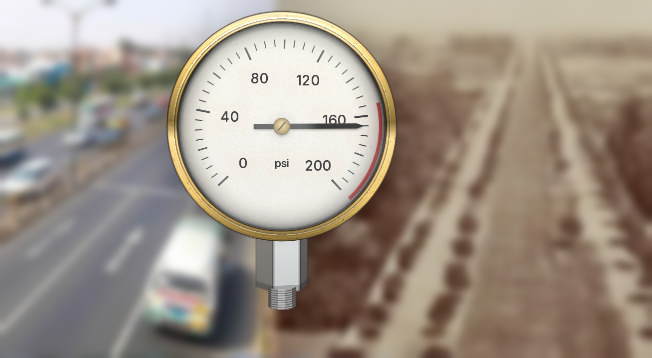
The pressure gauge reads 165 psi
